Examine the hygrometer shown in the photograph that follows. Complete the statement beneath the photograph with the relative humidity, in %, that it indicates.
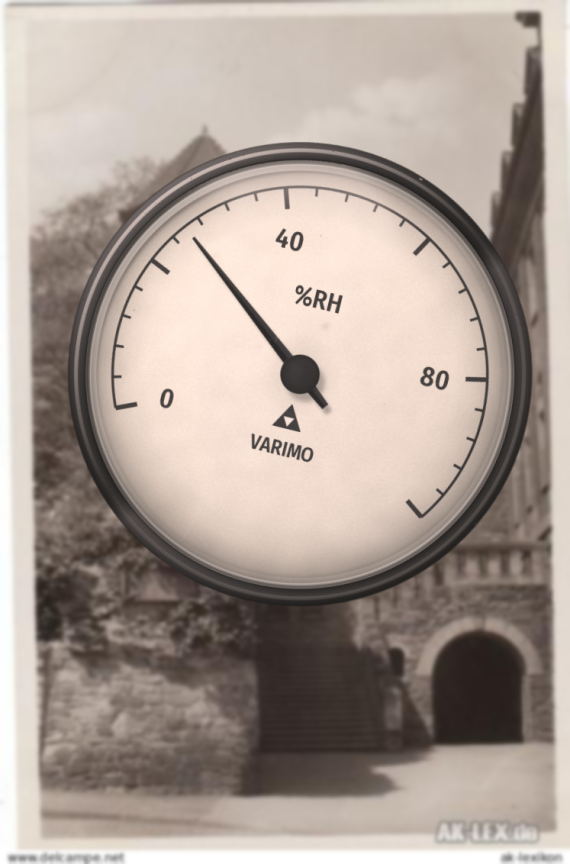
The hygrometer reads 26 %
